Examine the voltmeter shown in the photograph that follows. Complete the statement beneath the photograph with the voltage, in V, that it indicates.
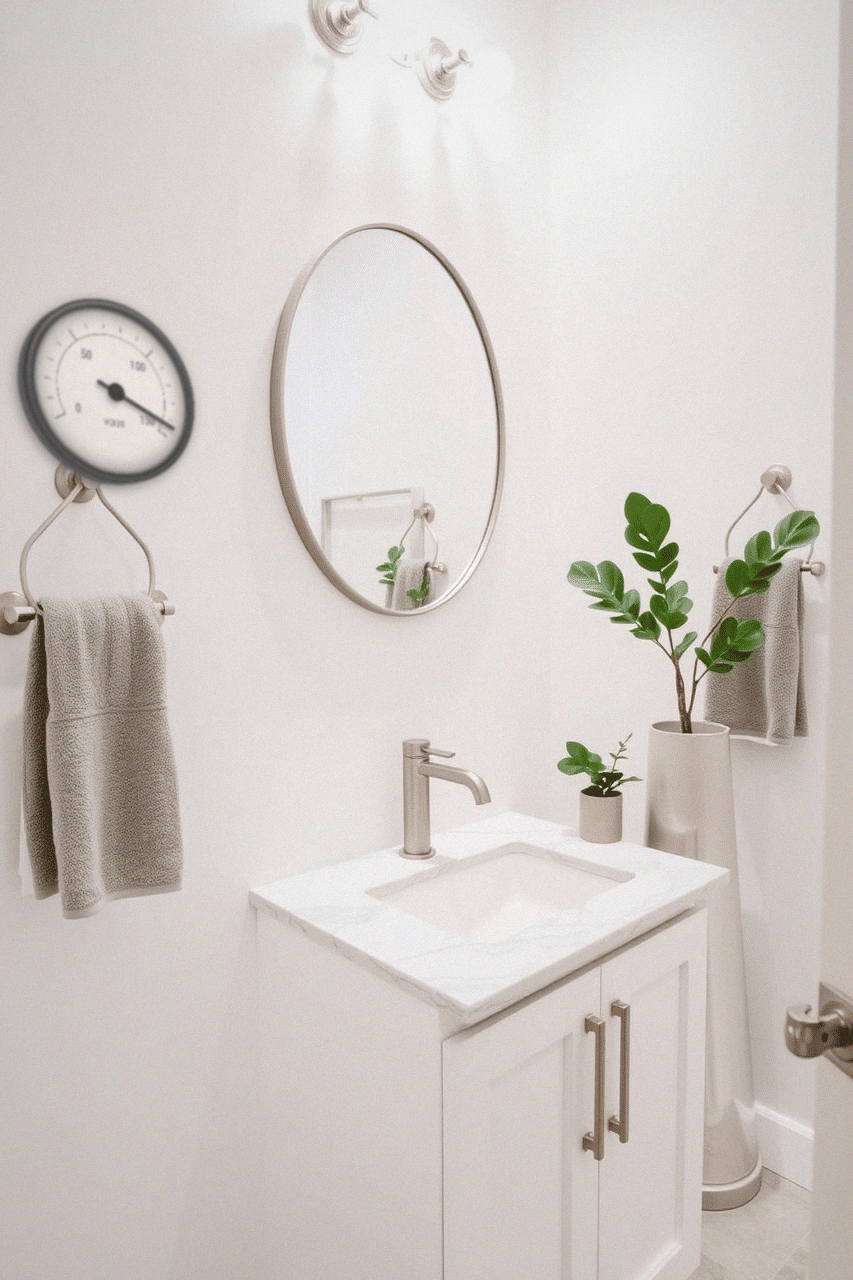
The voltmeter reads 145 V
